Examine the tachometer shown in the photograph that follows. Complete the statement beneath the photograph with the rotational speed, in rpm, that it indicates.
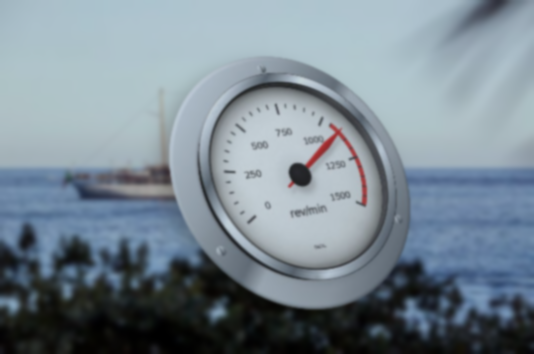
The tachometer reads 1100 rpm
